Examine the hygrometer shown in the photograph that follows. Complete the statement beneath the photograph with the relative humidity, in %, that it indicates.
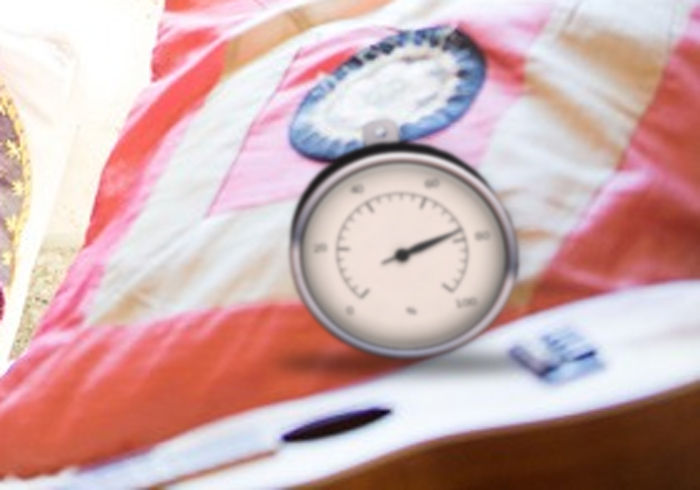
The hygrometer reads 76 %
